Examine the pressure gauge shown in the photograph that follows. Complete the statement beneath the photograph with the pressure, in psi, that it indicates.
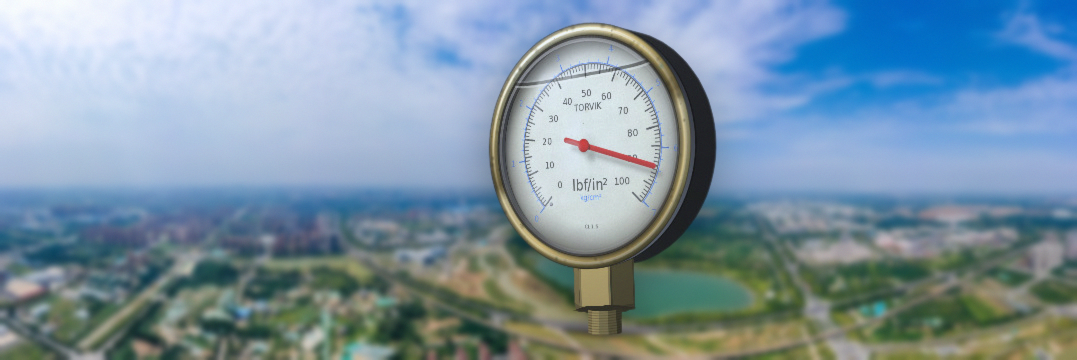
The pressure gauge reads 90 psi
